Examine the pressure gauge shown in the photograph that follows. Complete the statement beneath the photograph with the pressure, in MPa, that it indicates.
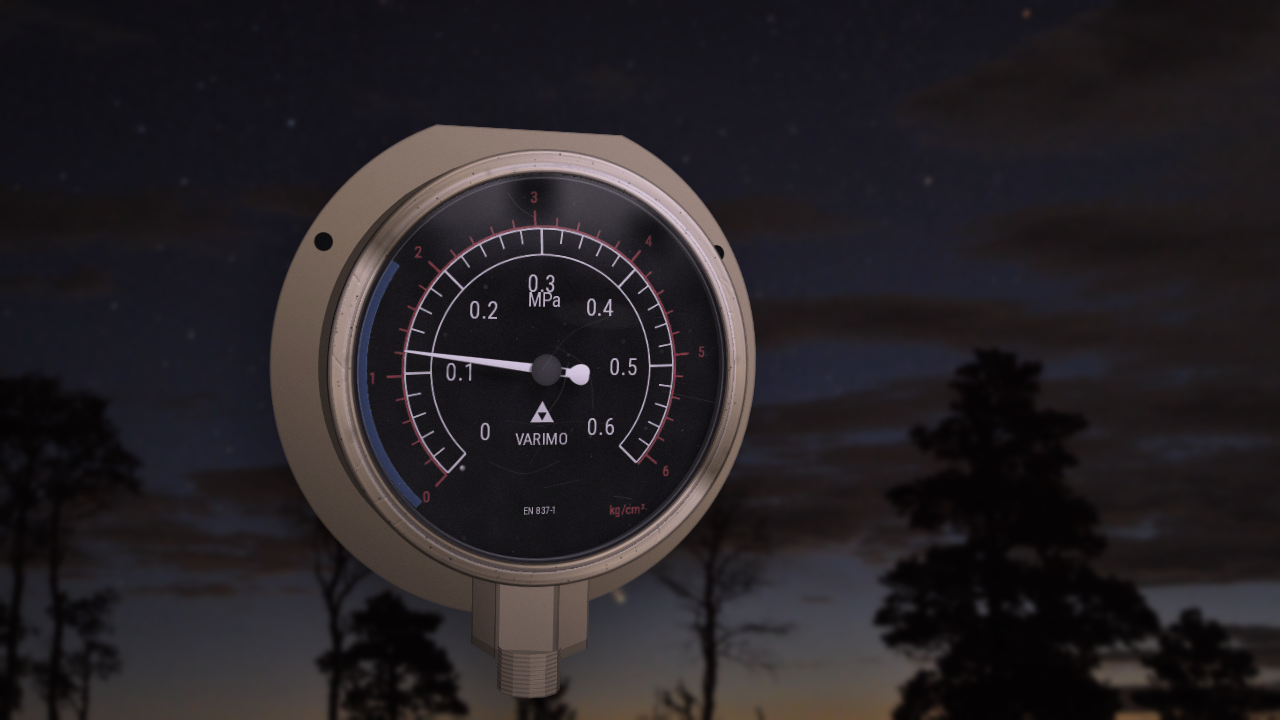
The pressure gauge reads 0.12 MPa
